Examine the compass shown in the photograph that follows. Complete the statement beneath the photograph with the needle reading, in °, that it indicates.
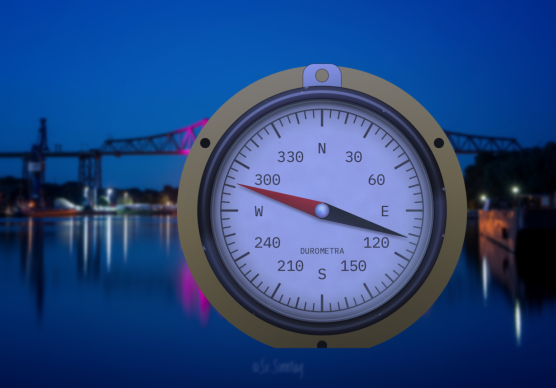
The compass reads 287.5 °
